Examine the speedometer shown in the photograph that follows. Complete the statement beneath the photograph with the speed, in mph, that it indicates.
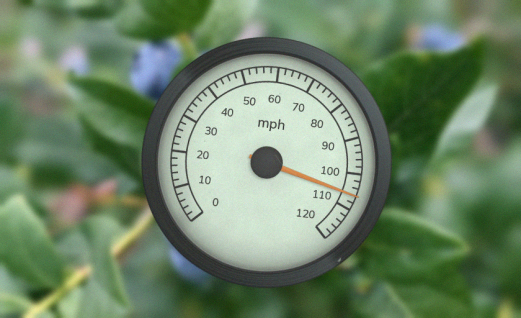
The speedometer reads 106 mph
